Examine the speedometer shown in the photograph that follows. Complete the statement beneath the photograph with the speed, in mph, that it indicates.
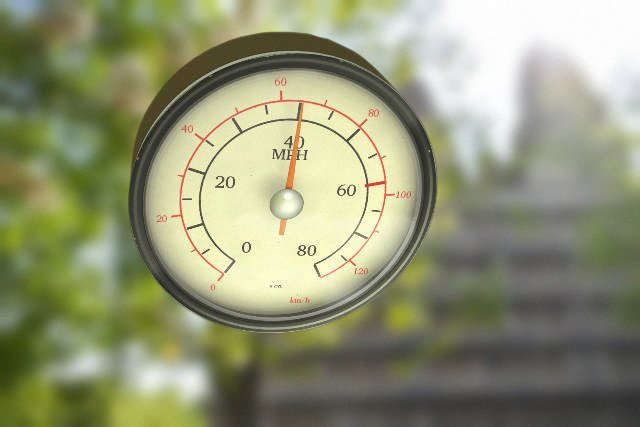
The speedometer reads 40 mph
